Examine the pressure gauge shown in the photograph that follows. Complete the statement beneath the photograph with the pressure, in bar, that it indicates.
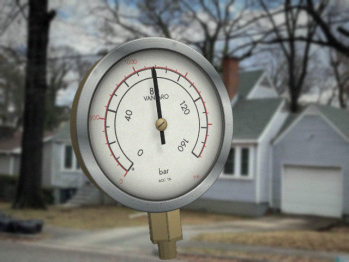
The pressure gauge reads 80 bar
